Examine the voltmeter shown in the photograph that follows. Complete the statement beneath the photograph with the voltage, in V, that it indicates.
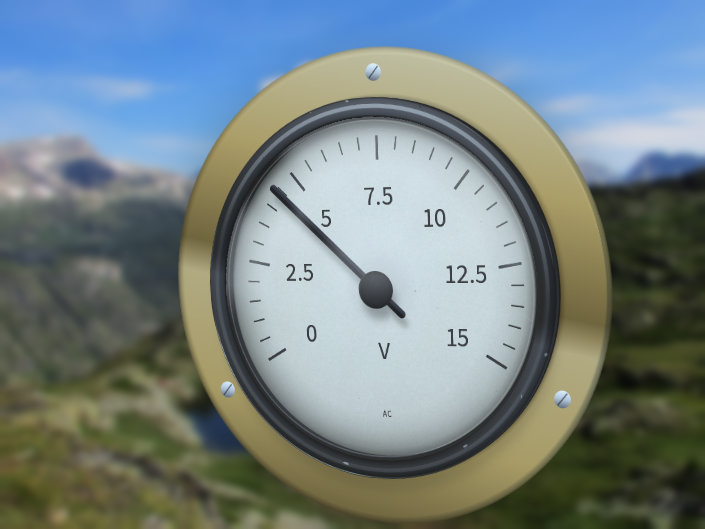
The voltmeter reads 4.5 V
